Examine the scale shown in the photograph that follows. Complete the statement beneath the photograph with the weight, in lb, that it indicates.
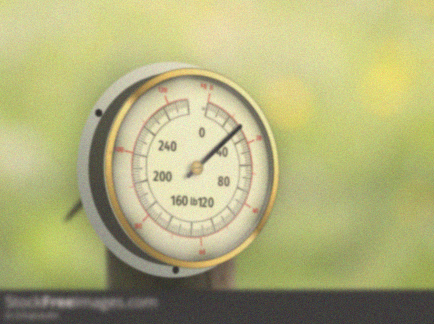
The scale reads 30 lb
